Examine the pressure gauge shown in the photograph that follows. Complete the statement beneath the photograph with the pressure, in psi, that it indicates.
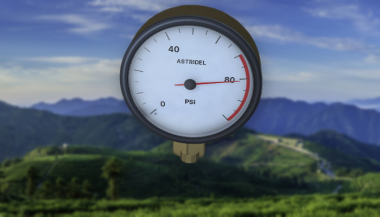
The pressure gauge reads 80 psi
